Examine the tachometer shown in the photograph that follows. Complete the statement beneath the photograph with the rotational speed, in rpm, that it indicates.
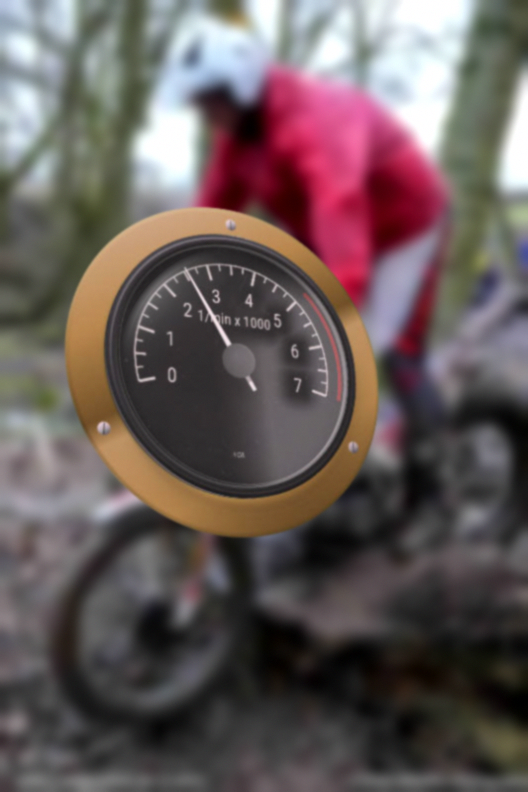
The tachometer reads 2500 rpm
